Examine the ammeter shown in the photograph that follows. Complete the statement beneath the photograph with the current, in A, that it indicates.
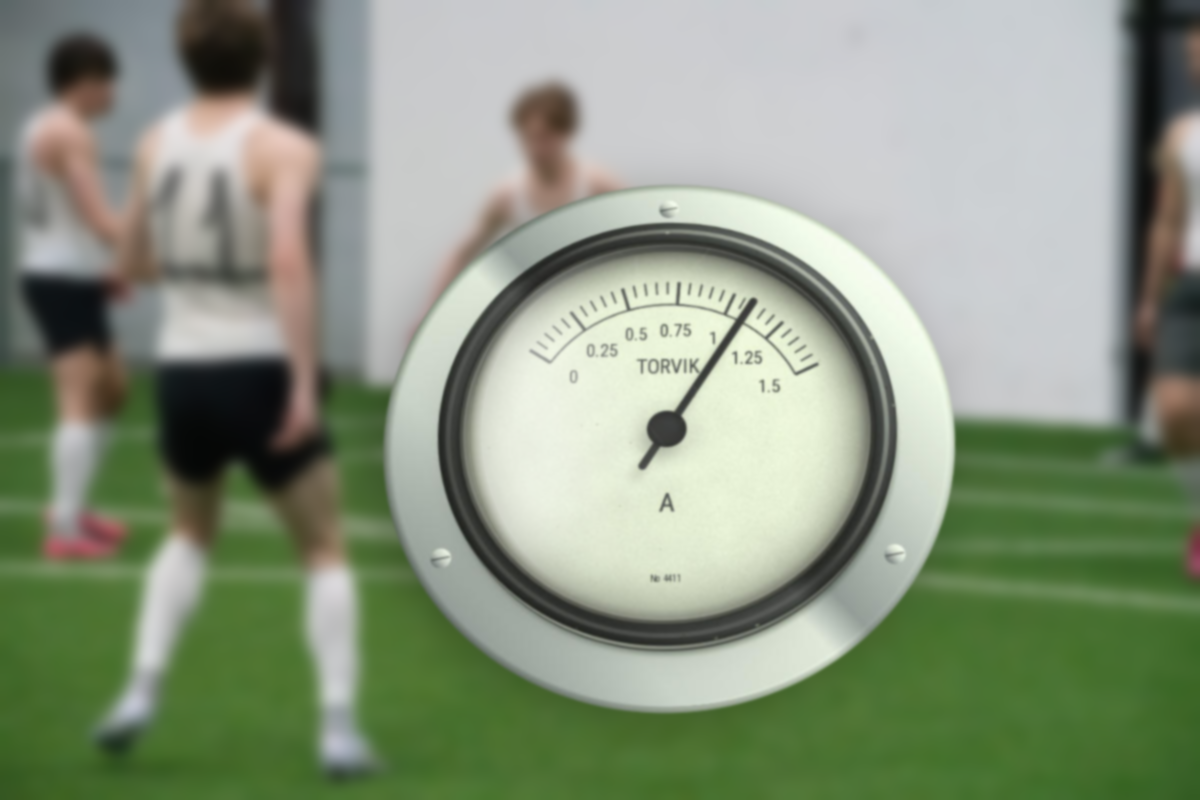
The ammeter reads 1.1 A
